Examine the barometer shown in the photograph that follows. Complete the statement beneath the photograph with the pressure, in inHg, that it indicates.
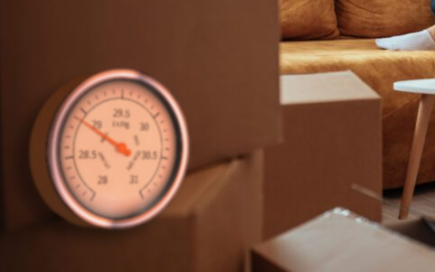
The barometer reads 28.9 inHg
